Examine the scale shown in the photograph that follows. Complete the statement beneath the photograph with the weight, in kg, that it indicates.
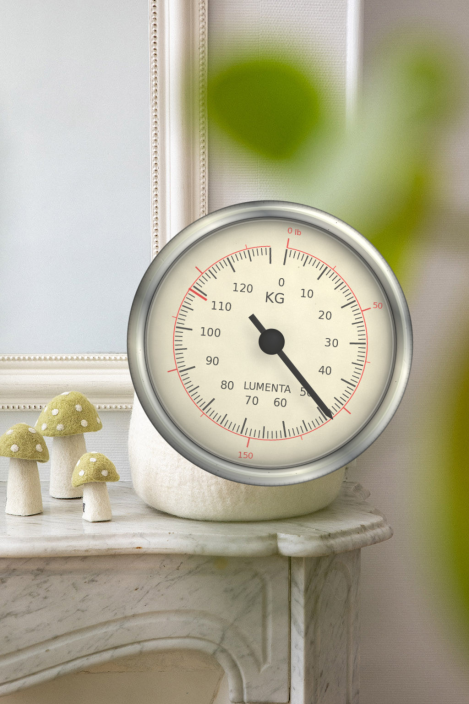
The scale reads 49 kg
